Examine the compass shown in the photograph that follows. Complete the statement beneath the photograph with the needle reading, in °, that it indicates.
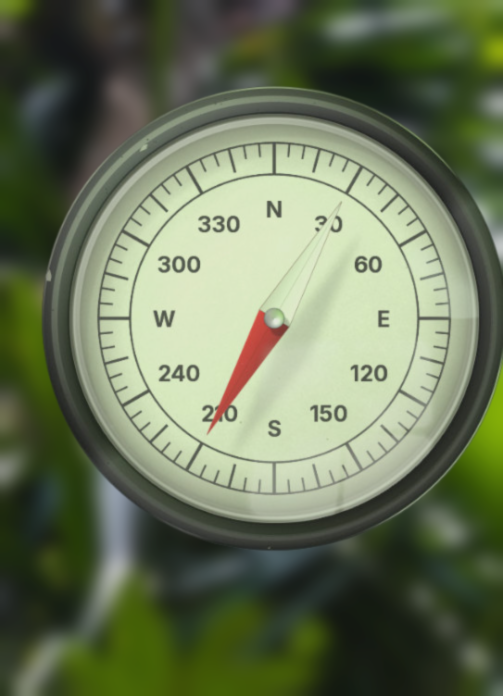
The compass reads 210 °
